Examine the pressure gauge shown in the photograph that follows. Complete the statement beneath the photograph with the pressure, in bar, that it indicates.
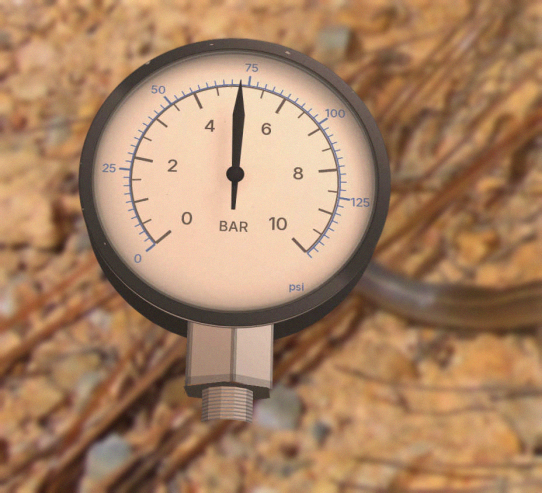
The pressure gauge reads 5 bar
